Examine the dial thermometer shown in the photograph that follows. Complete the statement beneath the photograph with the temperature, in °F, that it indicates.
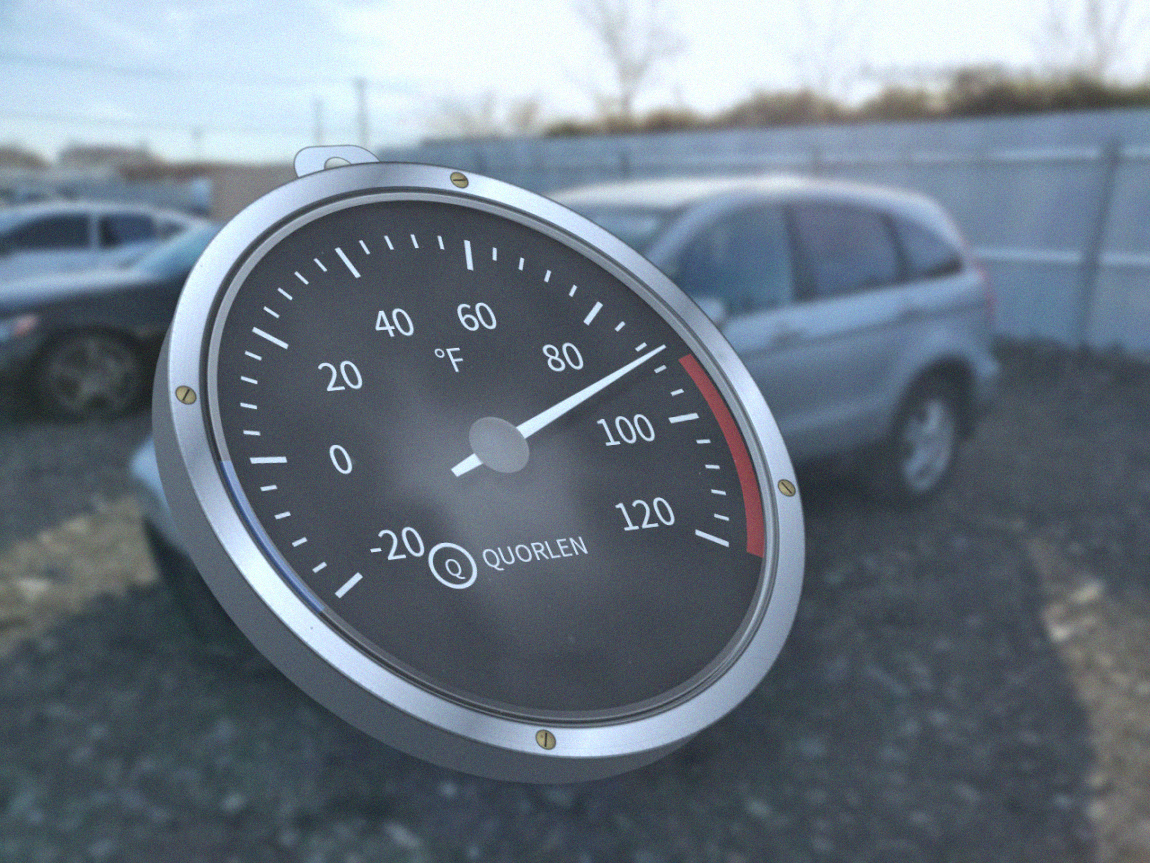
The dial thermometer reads 90 °F
